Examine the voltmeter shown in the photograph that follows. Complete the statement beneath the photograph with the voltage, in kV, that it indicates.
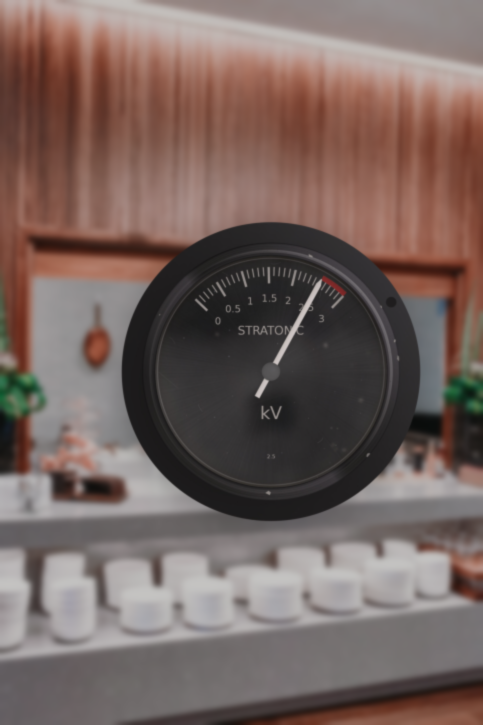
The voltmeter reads 2.5 kV
